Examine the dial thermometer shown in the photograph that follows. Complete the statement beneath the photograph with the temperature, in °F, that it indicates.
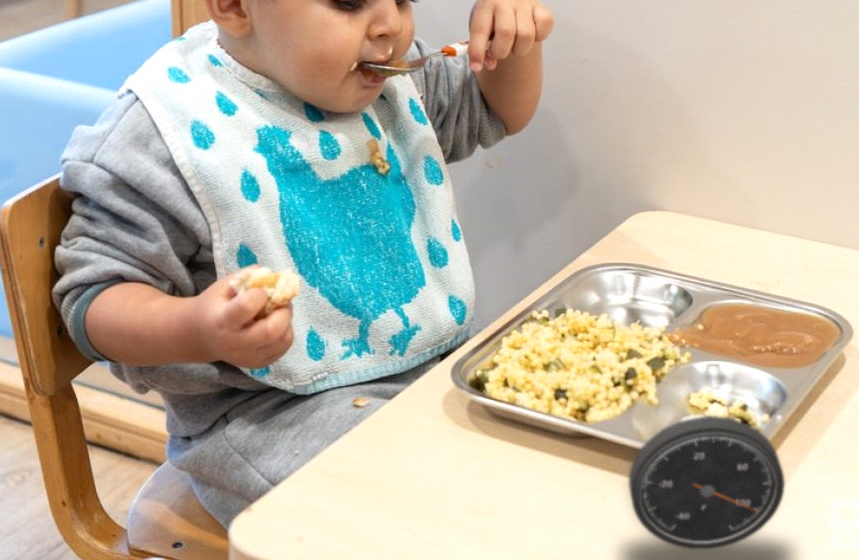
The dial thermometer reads 100 °F
